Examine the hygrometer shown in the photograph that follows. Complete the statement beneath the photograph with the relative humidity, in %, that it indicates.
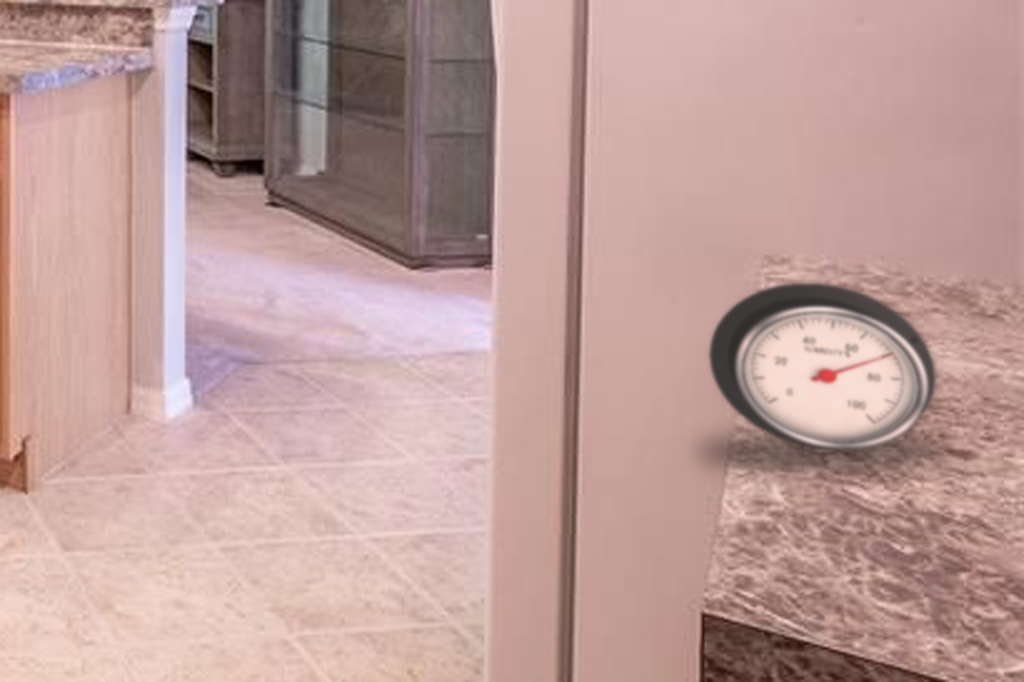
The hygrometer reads 70 %
